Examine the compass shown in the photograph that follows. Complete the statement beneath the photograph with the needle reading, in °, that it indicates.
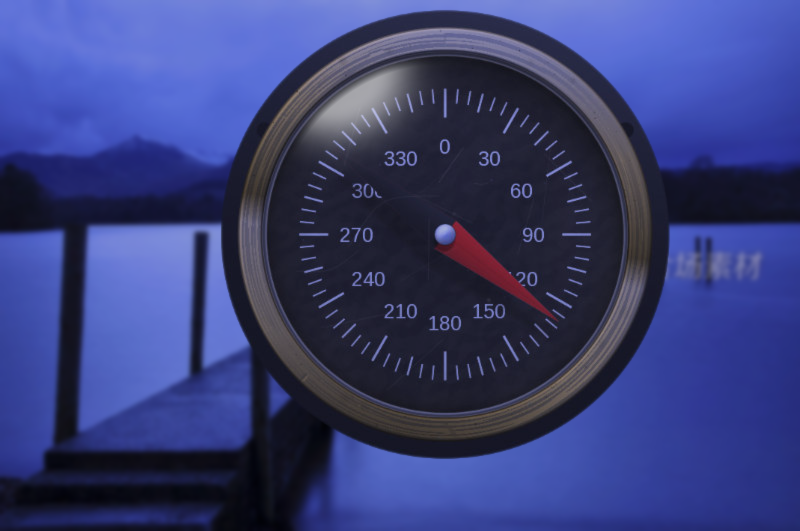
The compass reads 127.5 °
